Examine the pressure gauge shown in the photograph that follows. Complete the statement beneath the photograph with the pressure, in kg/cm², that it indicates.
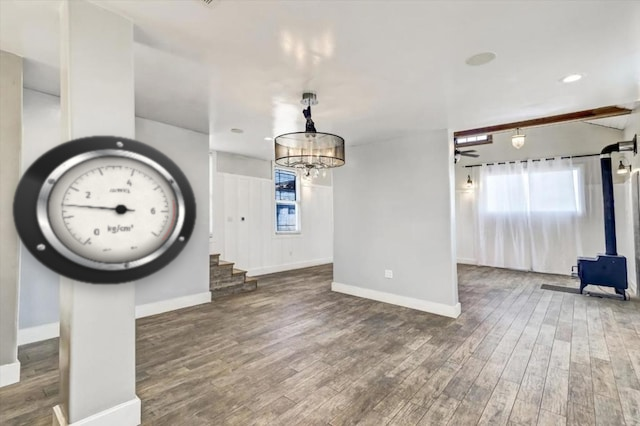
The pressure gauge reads 1.4 kg/cm²
